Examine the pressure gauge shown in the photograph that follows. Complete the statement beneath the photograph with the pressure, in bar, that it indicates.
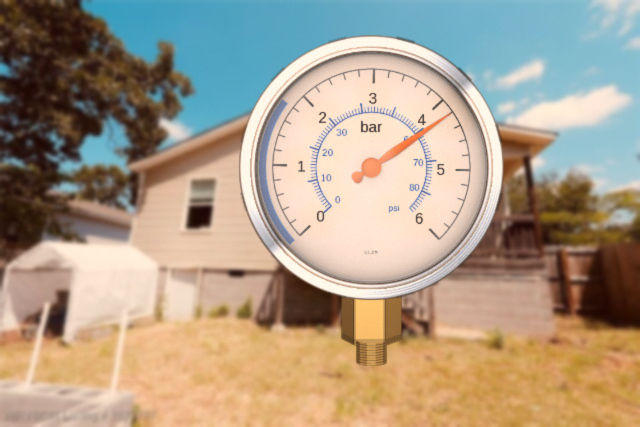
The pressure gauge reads 4.2 bar
